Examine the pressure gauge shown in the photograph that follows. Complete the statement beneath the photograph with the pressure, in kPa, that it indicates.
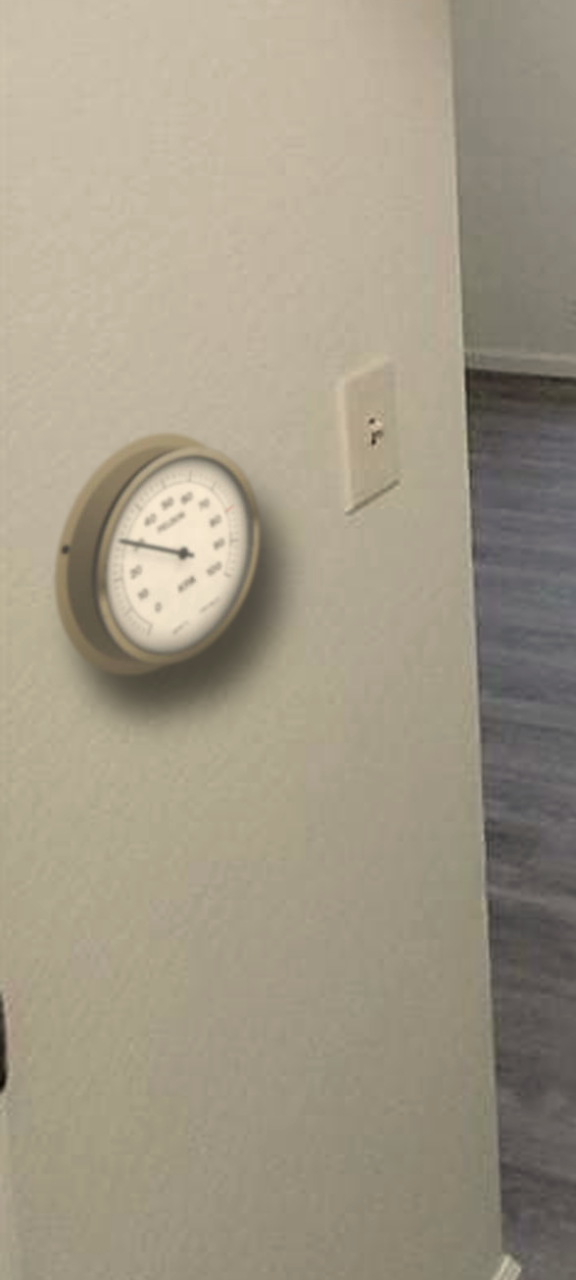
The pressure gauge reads 30 kPa
